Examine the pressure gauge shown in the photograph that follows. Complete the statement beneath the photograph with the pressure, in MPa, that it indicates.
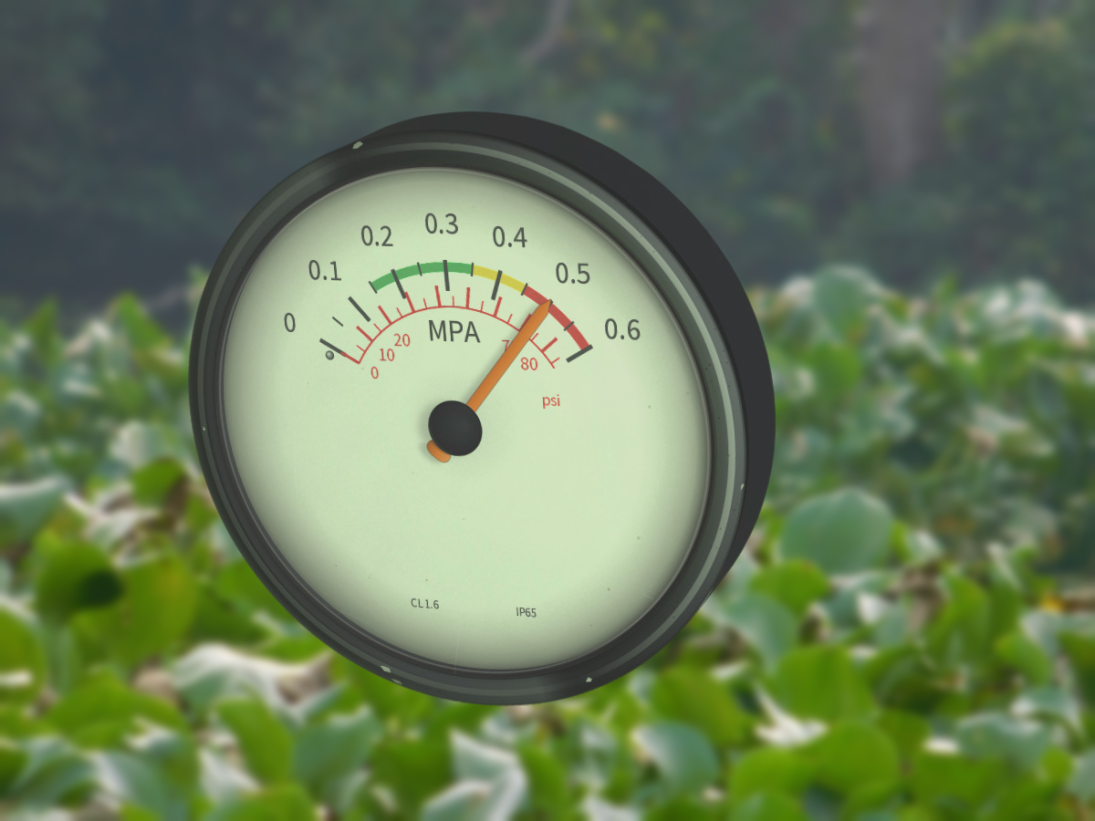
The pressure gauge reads 0.5 MPa
